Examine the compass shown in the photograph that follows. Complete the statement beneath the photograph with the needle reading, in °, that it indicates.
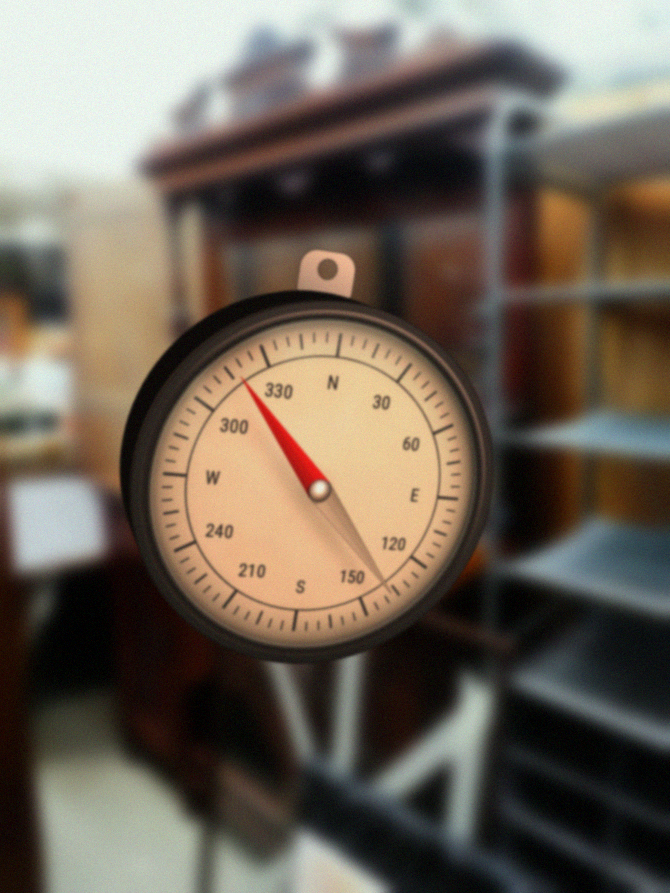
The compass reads 317.5 °
